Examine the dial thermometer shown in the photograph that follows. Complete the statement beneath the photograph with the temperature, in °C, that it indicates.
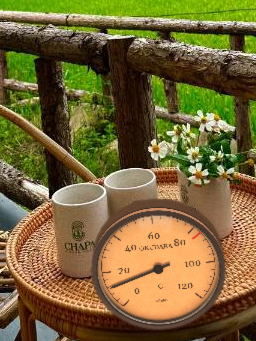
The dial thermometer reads 12 °C
